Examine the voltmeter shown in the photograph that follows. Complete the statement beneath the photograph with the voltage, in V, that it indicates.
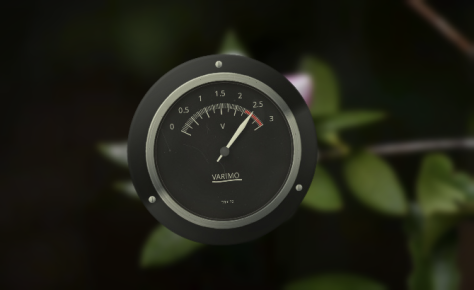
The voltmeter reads 2.5 V
